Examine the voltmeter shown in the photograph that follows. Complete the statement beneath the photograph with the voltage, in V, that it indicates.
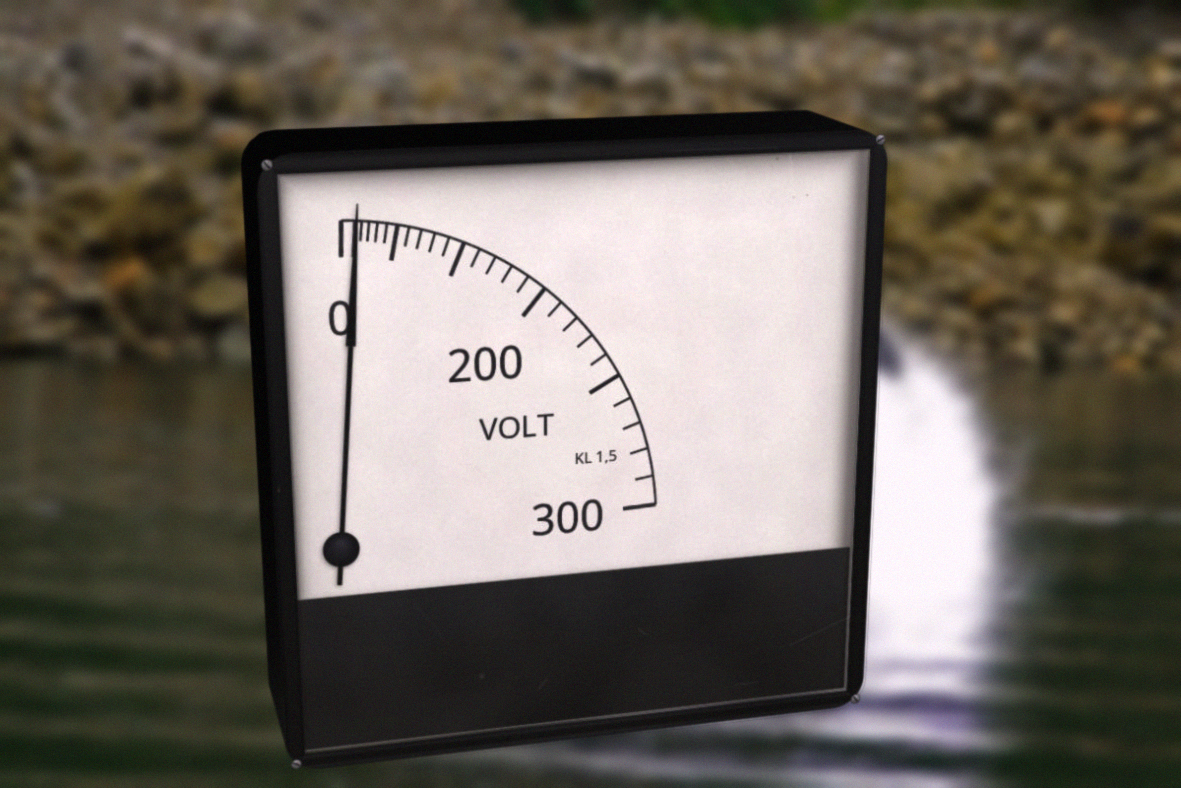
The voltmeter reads 50 V
